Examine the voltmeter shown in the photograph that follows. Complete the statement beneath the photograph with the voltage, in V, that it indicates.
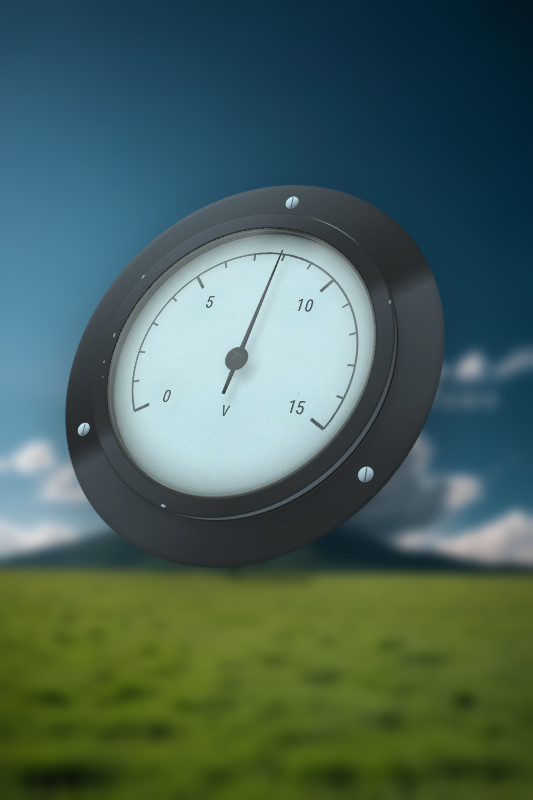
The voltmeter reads 8 V
